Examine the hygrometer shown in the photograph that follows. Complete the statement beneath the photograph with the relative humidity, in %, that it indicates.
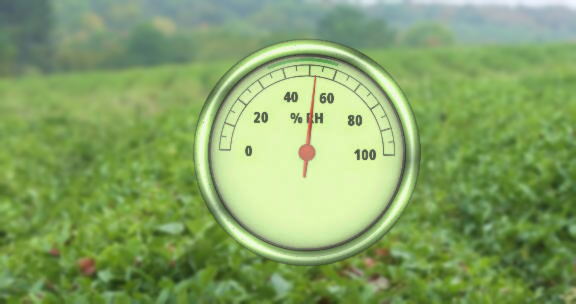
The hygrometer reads 52.5 %
